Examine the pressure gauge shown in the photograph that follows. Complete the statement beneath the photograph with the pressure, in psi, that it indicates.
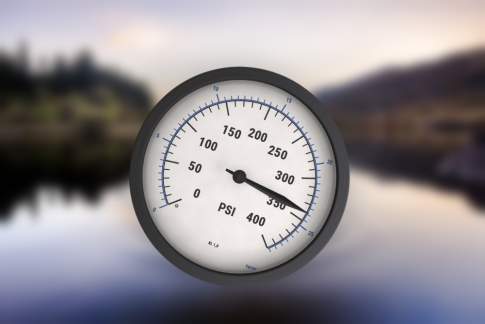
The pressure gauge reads 340 psi
